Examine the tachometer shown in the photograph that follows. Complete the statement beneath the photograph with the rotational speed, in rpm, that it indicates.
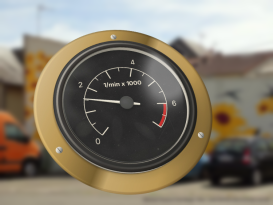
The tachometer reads 1500 rpm
